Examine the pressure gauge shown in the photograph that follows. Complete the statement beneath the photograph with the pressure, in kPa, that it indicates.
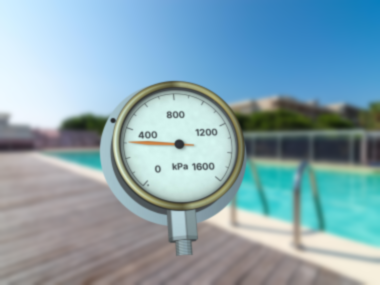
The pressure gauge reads 300 kPa
